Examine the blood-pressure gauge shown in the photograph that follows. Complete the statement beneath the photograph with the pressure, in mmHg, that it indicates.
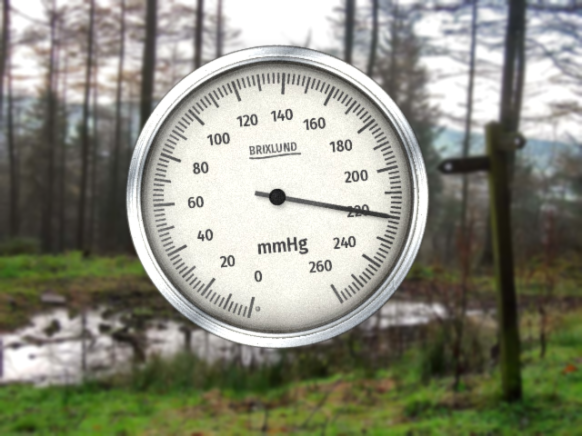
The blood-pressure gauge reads 220 mmHg
